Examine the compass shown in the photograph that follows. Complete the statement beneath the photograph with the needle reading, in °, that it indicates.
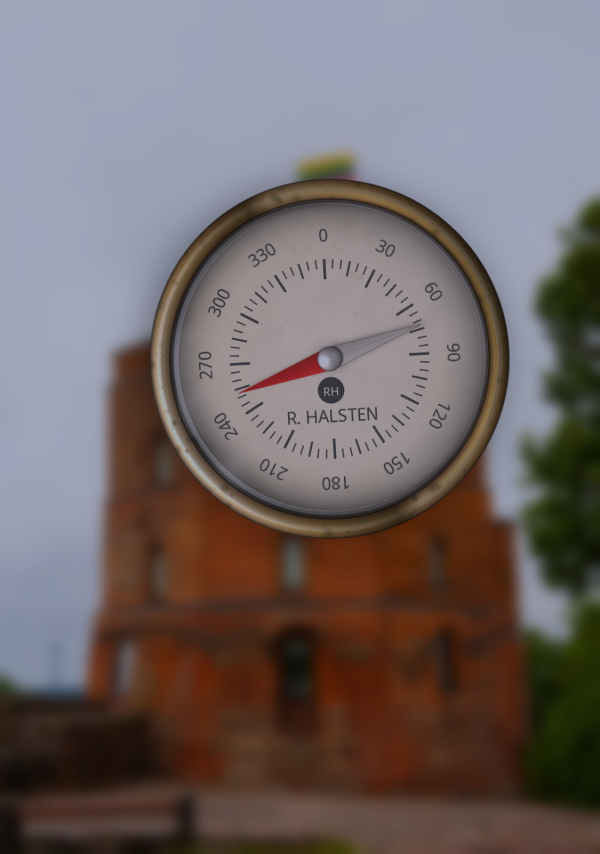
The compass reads 252.5 °
